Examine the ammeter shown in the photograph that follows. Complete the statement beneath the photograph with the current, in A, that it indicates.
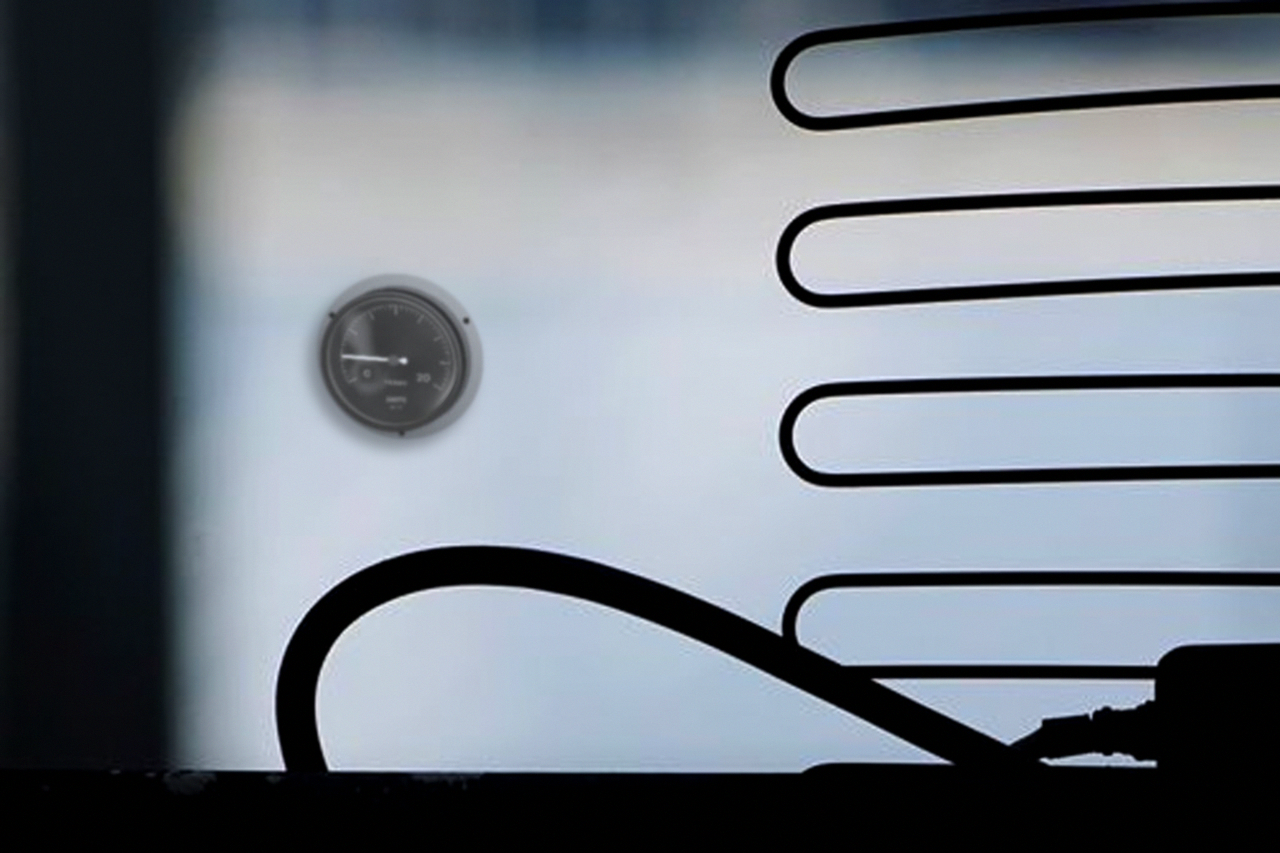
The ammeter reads 2.5 A
